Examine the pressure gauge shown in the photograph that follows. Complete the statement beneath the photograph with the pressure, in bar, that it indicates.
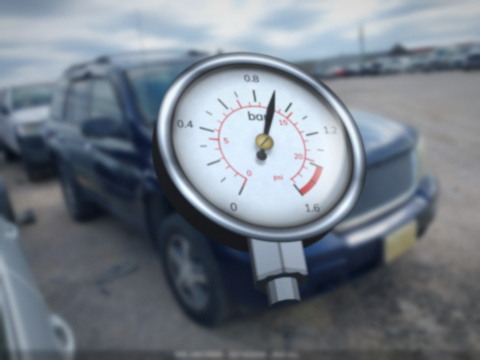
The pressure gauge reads 0.9 bar
